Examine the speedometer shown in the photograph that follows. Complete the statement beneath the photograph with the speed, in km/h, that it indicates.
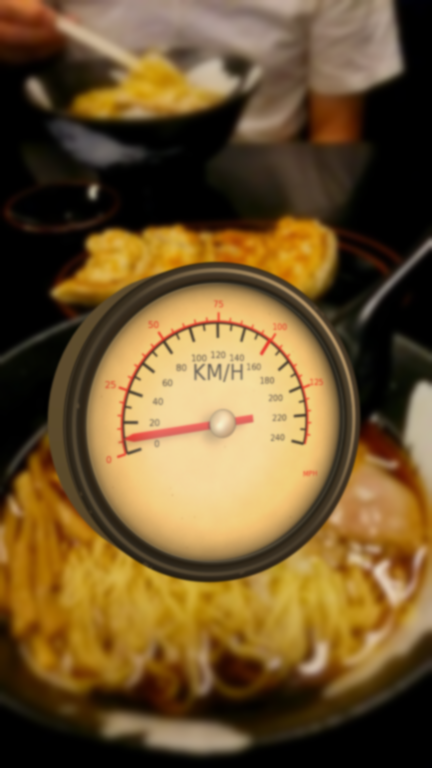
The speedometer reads 10 km/h
